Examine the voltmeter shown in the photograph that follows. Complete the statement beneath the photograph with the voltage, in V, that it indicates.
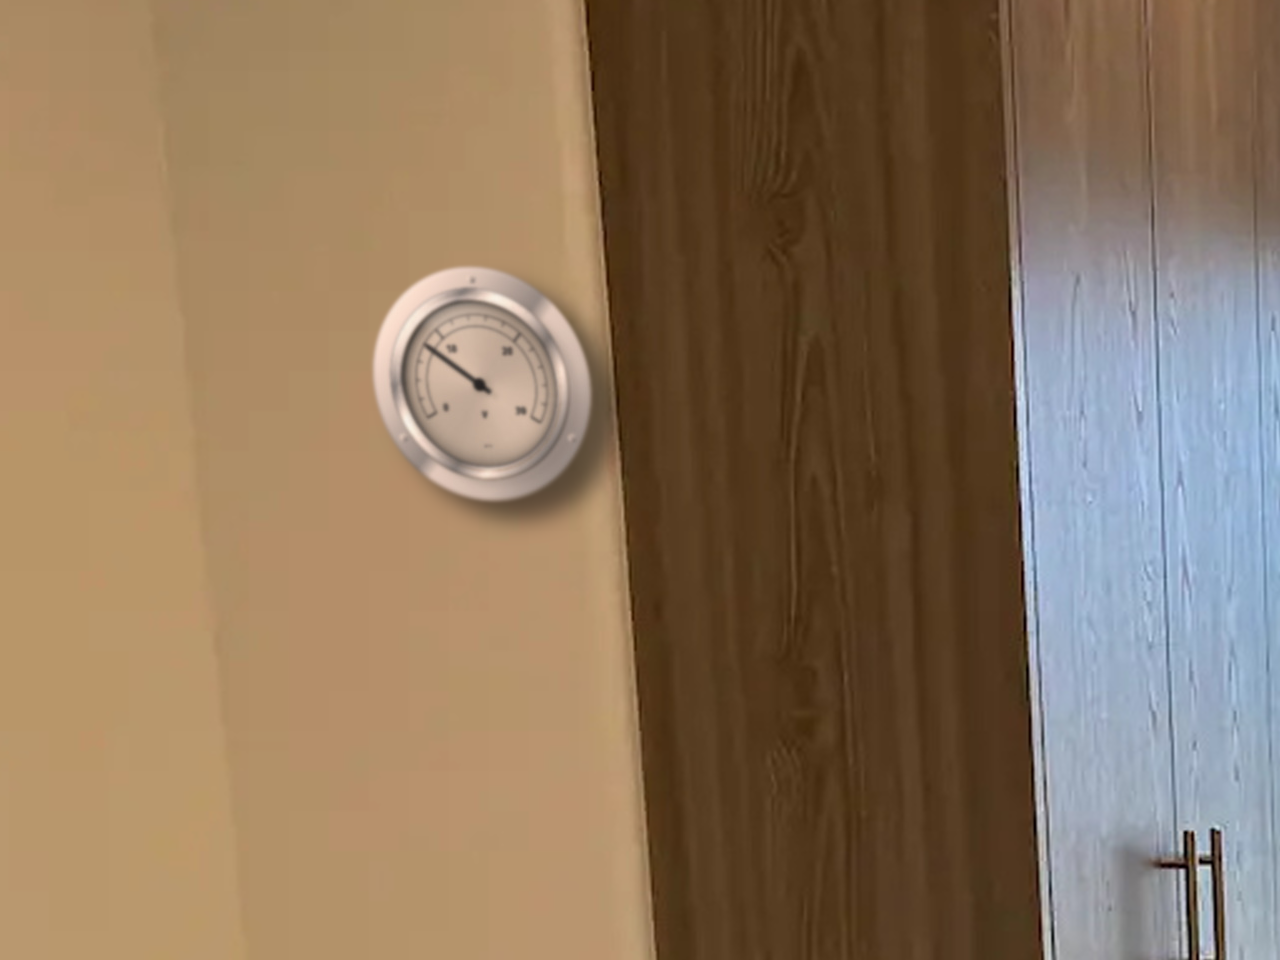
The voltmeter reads 8 V
